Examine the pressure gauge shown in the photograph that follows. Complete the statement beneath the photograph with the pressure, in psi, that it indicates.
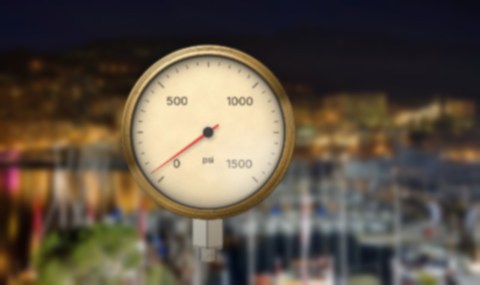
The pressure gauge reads 50 psi
